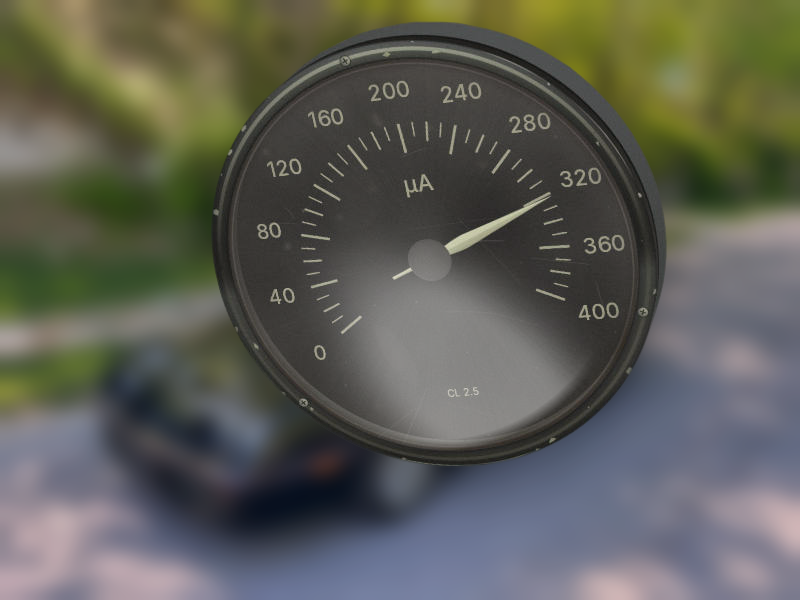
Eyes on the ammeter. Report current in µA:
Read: 320 µA
